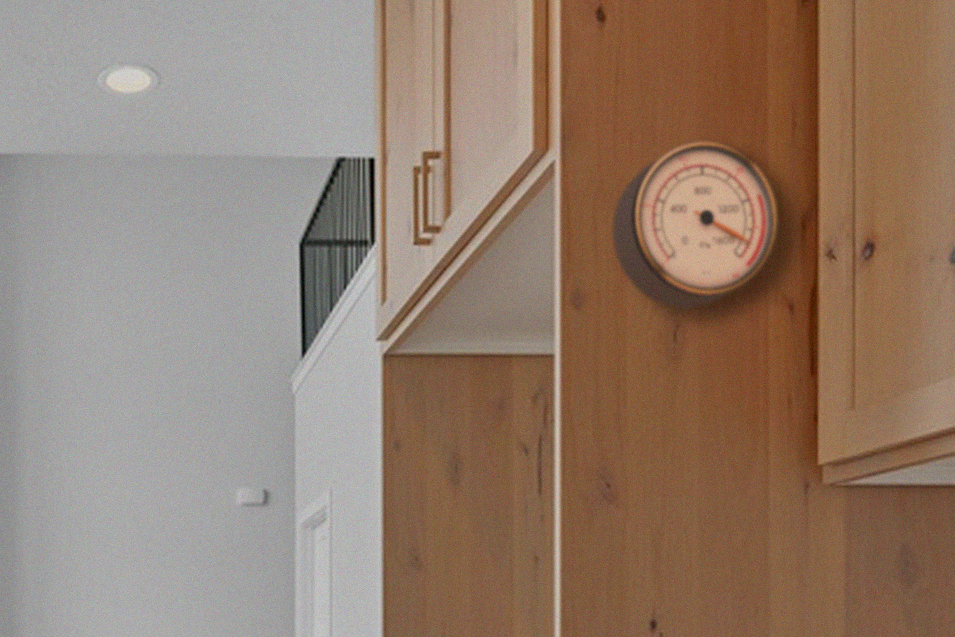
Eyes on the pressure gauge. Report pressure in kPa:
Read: 1500 kPa
